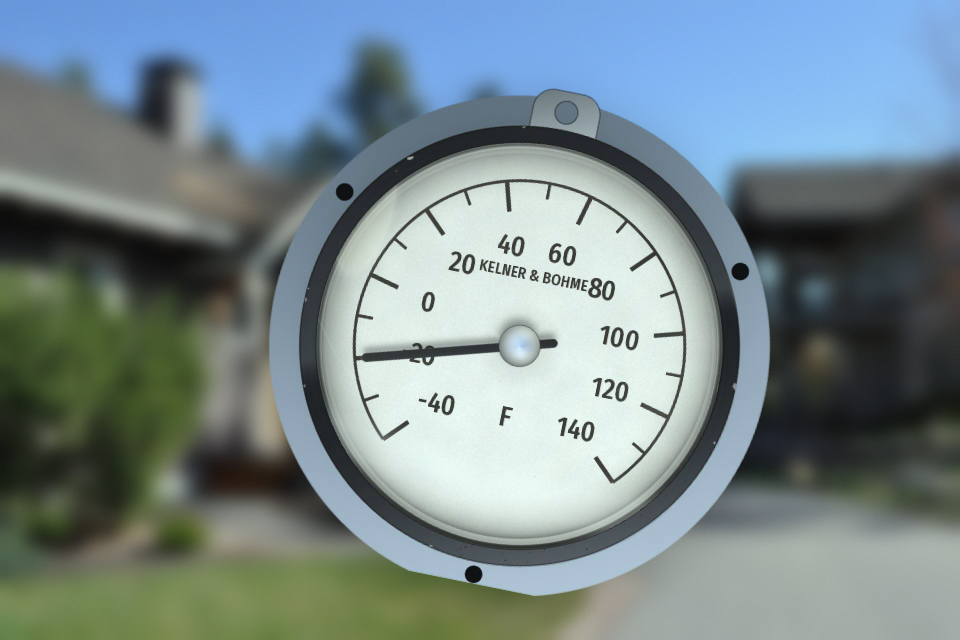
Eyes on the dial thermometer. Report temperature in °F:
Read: -20 °F
